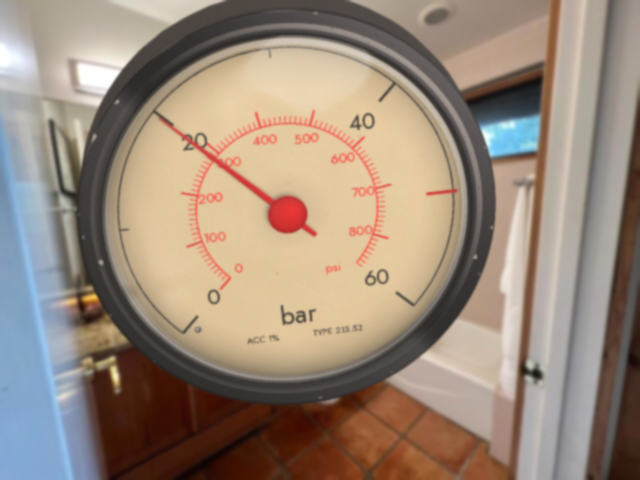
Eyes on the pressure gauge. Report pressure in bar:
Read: 20 bar
